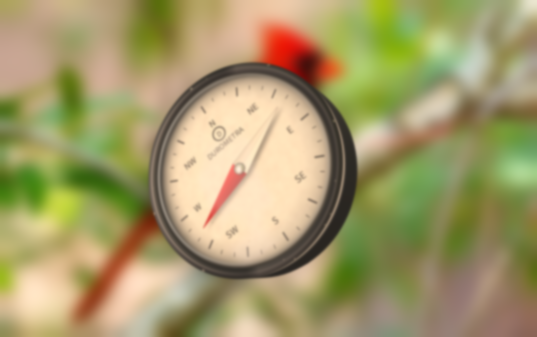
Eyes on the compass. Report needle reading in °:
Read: 250 °
